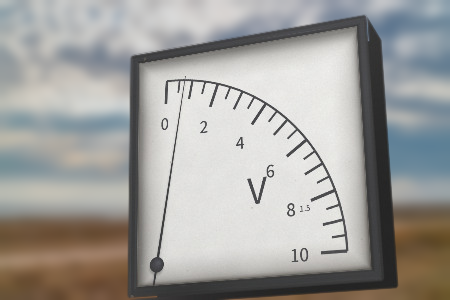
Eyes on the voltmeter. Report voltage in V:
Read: 0.75 V
